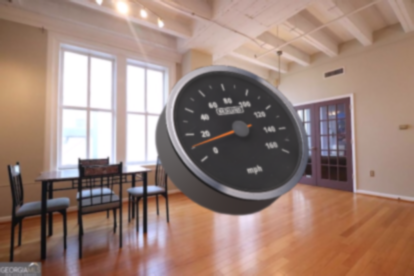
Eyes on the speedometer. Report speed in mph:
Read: 10 mph
